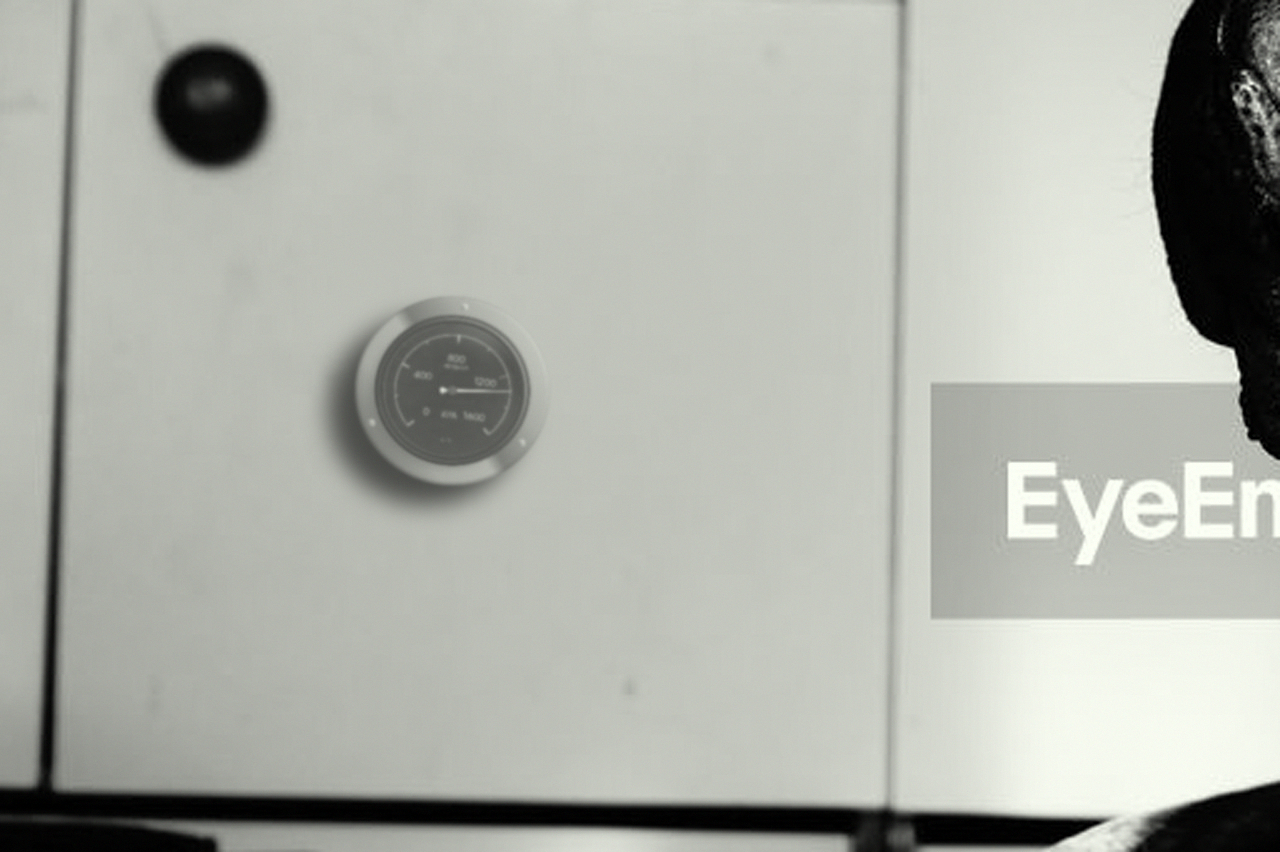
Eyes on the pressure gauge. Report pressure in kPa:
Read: 1300 kPa
